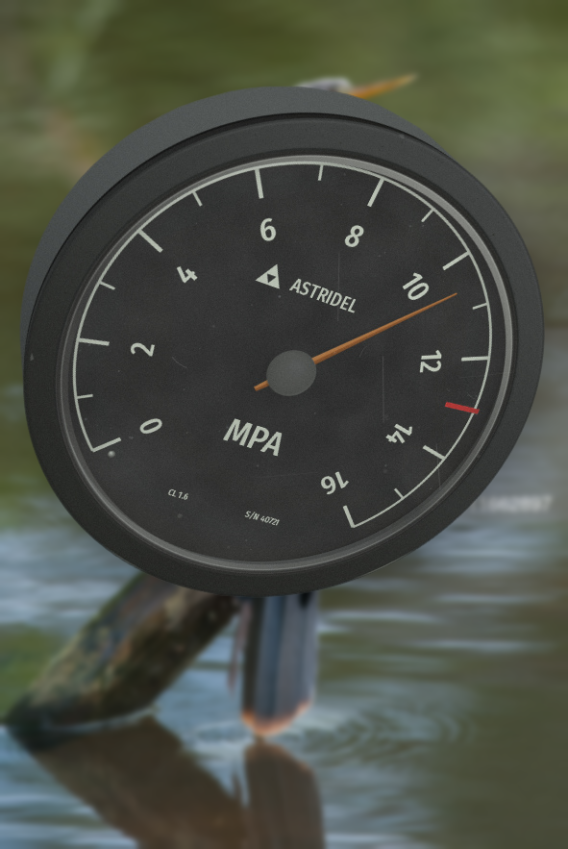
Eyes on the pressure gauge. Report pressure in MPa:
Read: 10.5 MPa
